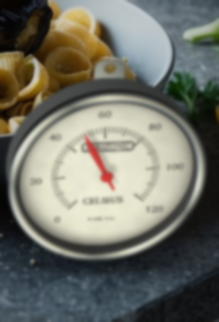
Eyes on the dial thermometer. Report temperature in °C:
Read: 50 °C
